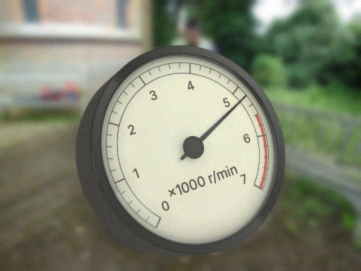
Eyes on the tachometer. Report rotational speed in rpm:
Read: 5200 rpm
